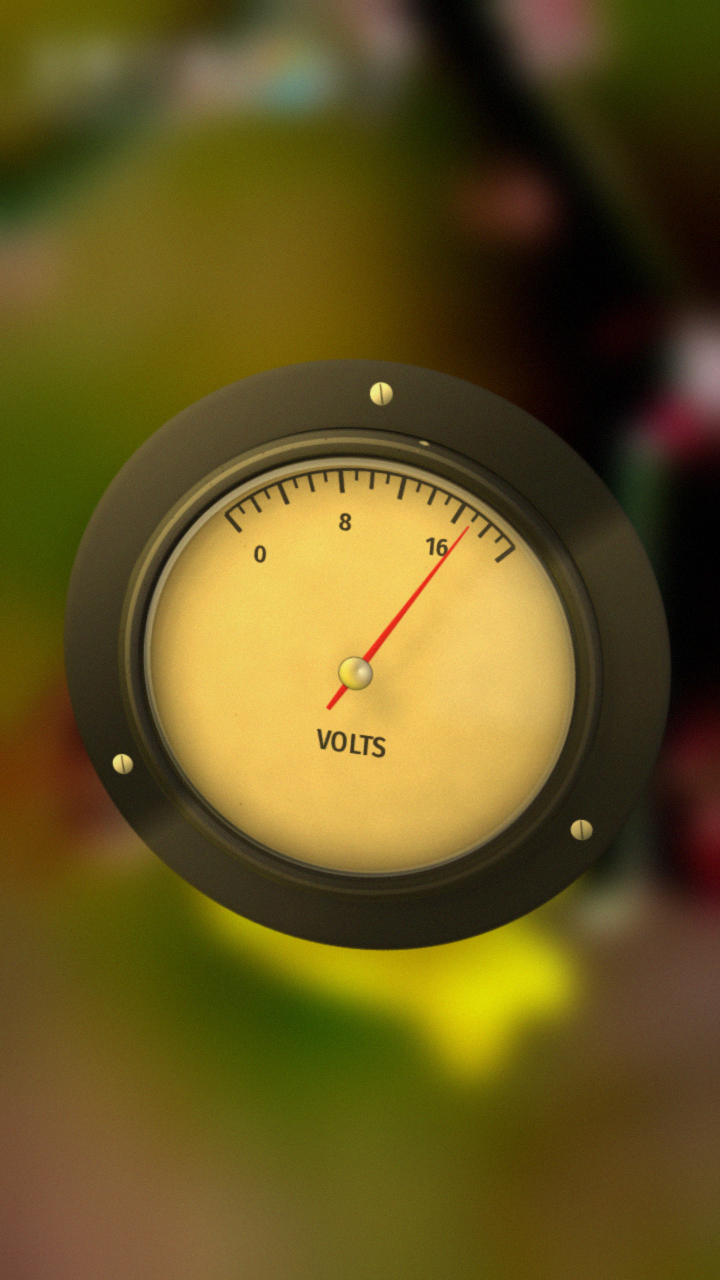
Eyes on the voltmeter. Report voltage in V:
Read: 17 V
